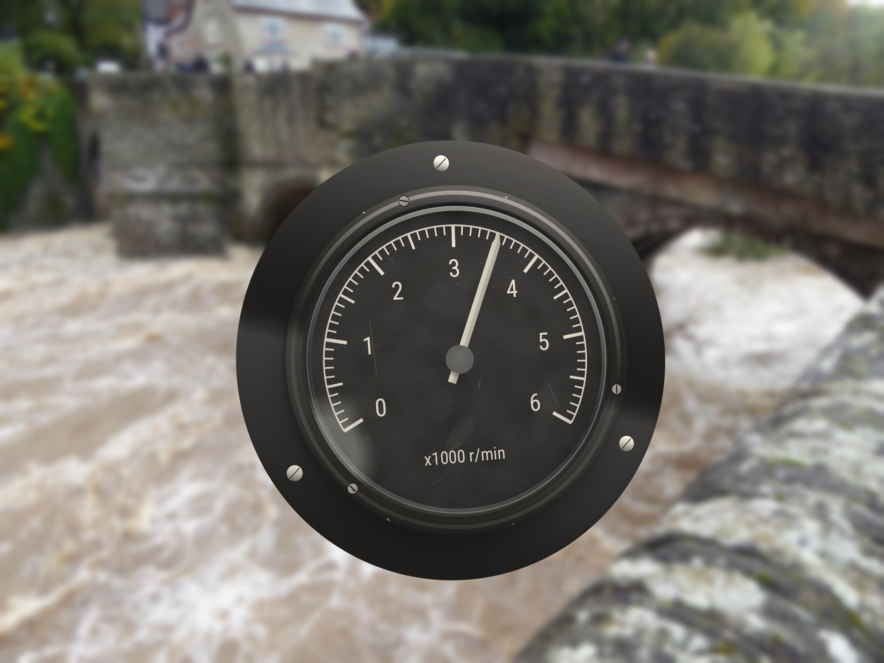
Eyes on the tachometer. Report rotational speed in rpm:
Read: 3500 rpm
